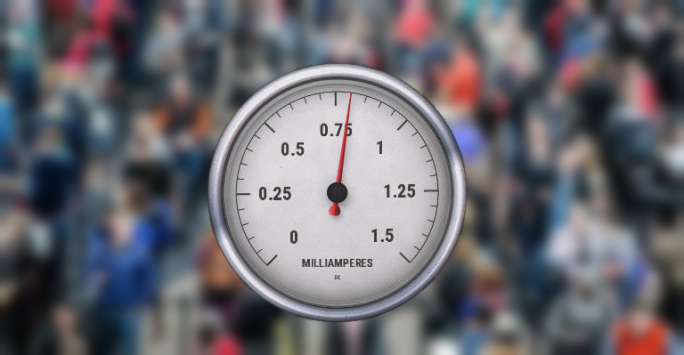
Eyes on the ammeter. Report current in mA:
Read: 0.8 mA
